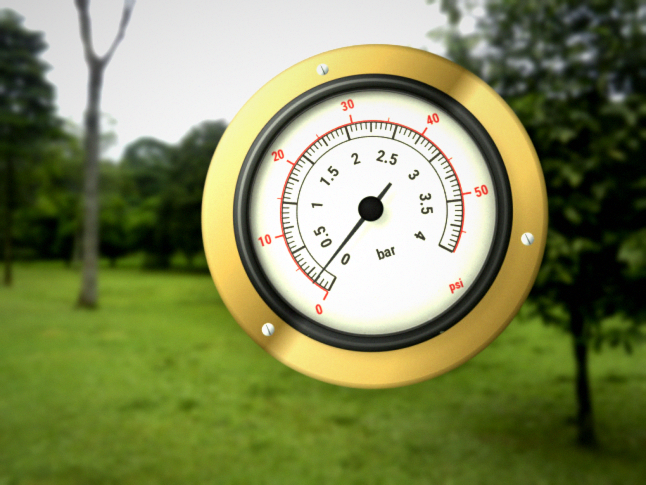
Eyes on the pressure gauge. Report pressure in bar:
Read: 0.15 bar
